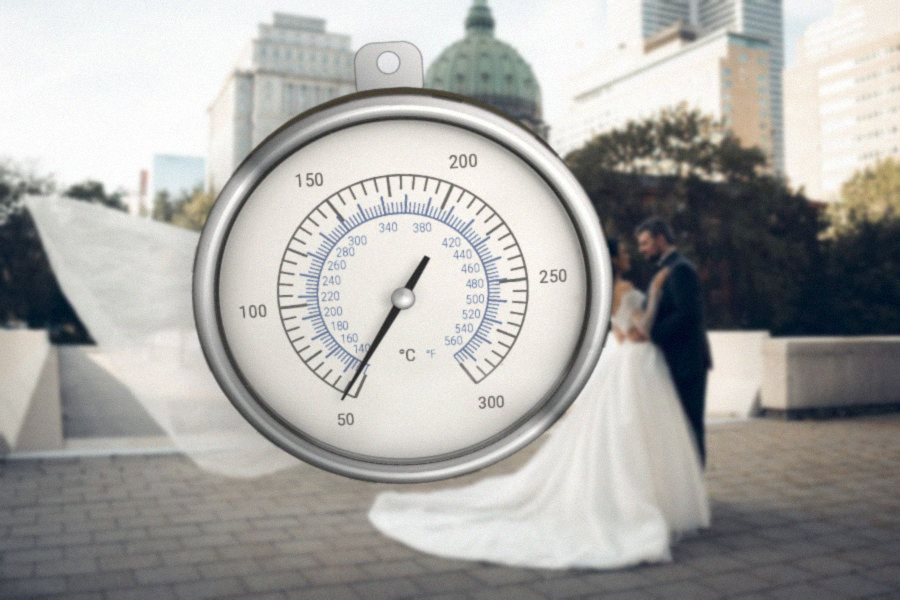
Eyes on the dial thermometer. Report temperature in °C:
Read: 55 °C
